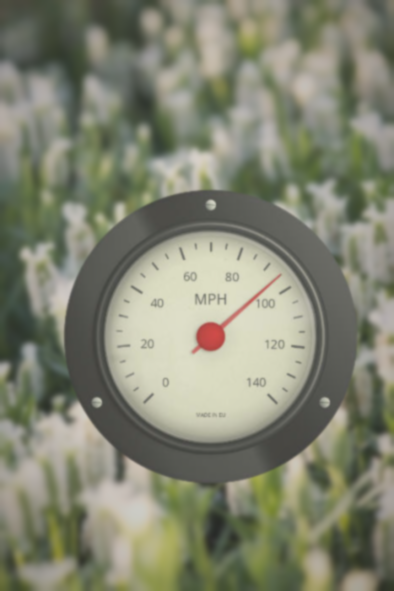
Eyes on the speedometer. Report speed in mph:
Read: 95 mph
